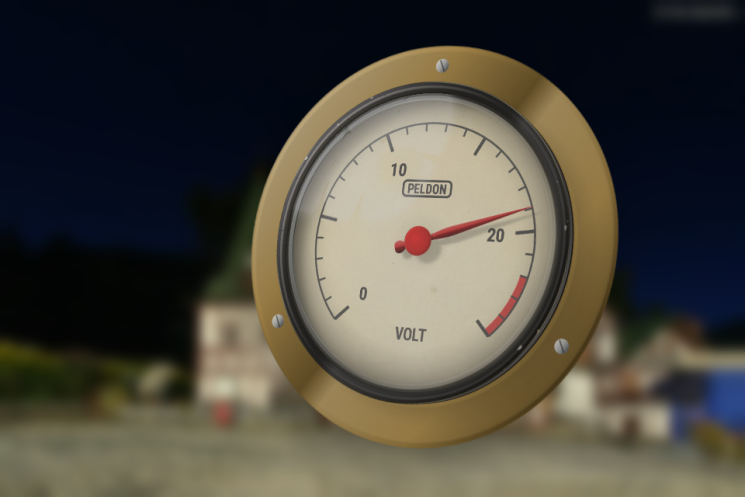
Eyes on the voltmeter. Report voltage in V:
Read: 19 V
